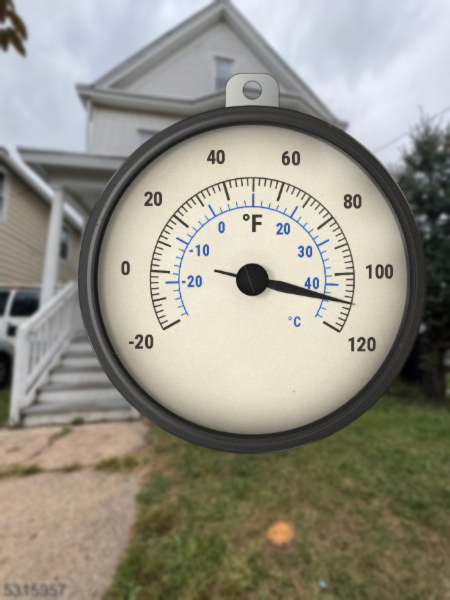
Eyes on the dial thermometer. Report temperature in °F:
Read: 110 °F
